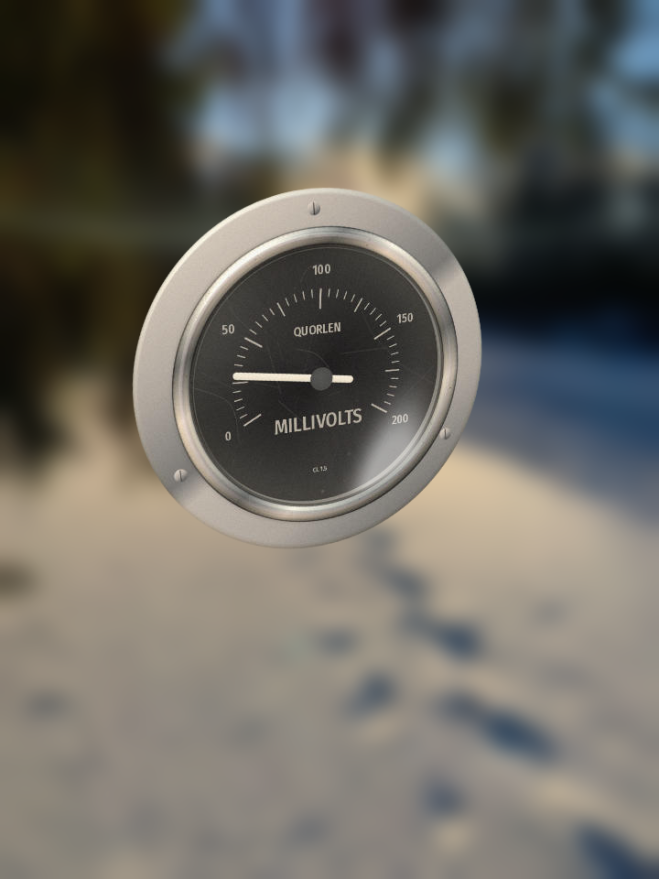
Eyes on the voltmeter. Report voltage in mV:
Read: 30 mV
